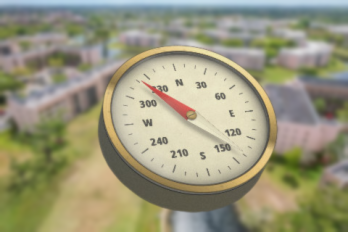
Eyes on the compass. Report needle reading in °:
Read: 320 °
